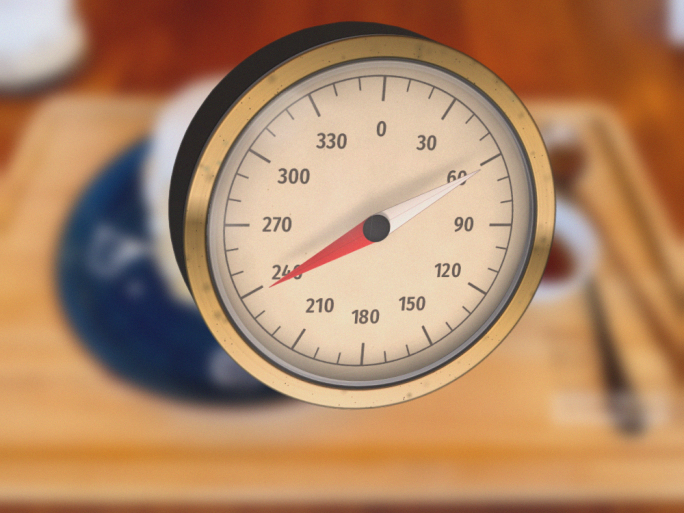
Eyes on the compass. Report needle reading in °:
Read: 240 °
